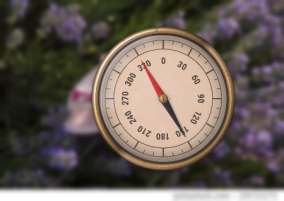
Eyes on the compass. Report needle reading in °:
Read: 330 °
